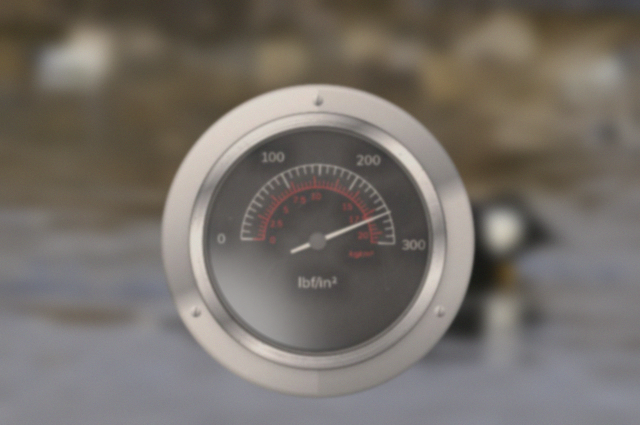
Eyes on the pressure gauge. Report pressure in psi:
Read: 260 psi
